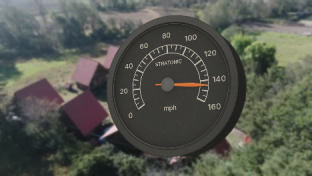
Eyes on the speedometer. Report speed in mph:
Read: 145 mph
